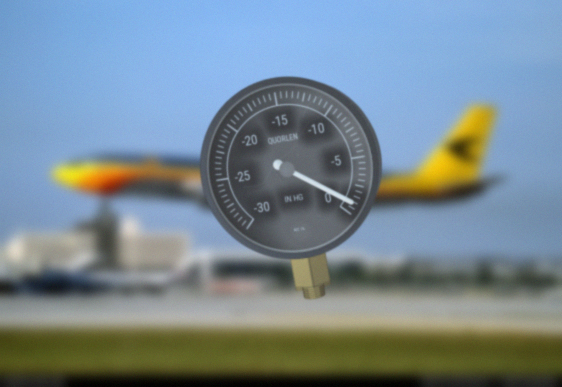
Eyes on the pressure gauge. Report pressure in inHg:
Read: -1 inHg
